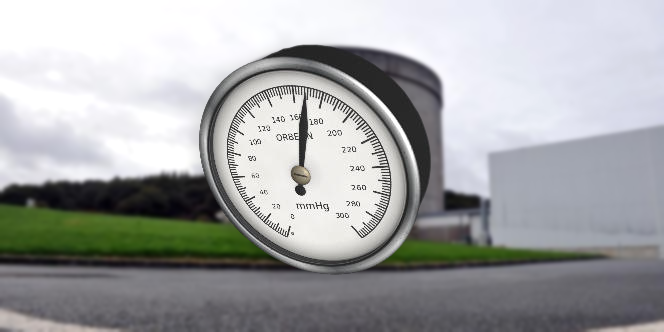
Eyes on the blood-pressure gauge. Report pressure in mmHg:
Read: 170 mmHg
